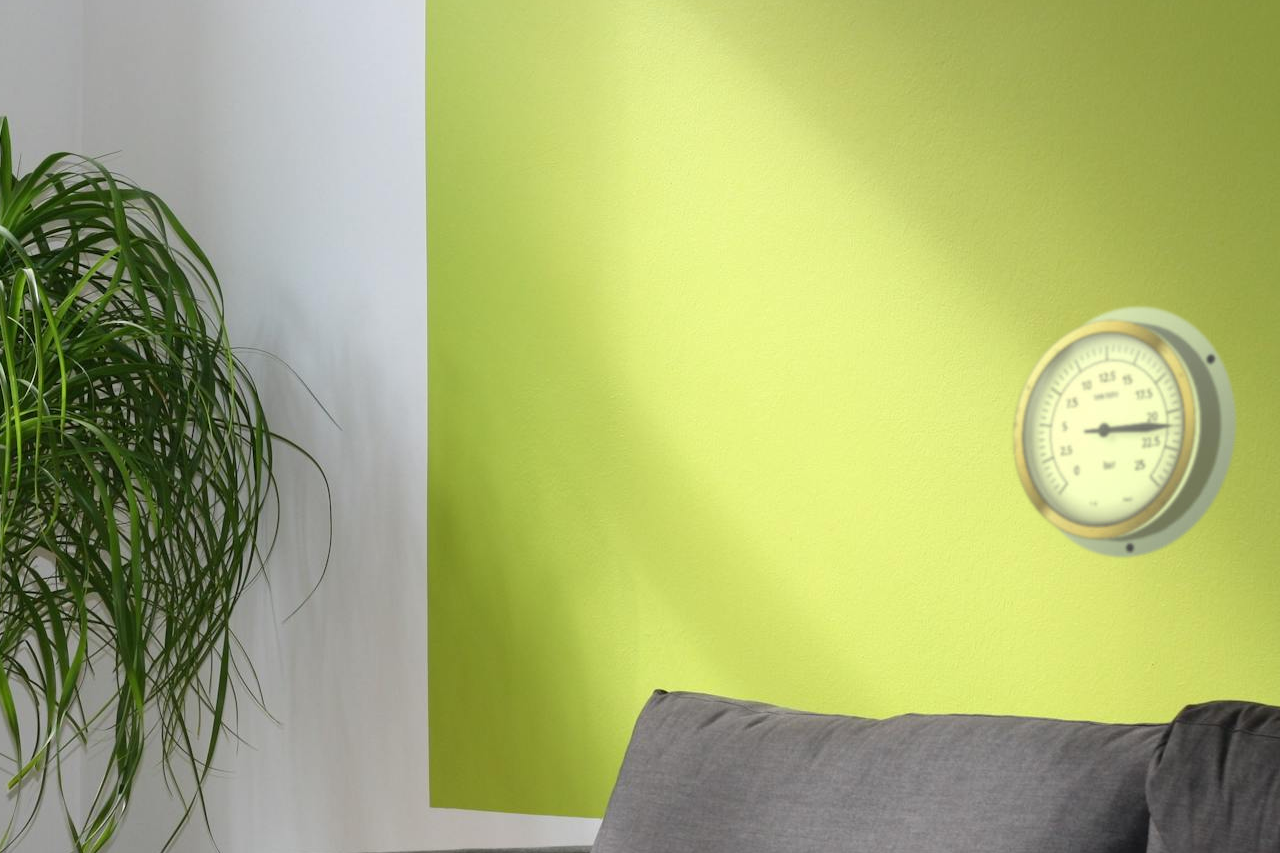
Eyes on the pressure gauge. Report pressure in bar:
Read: 21 bar
